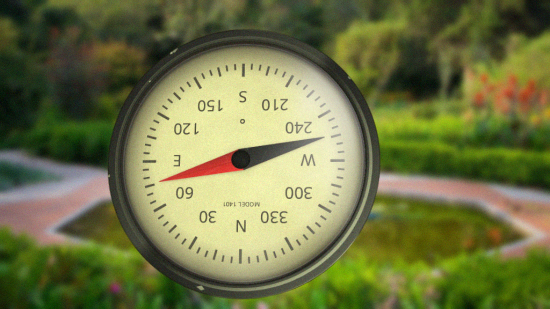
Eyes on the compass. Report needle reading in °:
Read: 75 °
